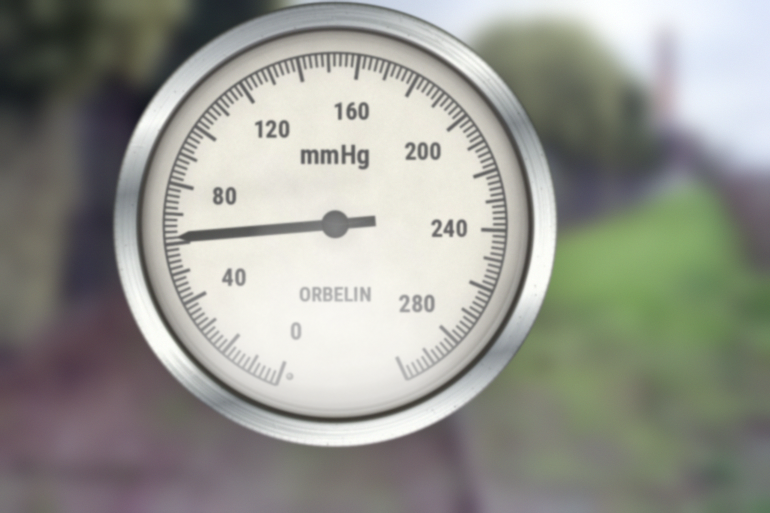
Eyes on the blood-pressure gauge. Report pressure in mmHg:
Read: 62 mmHg
